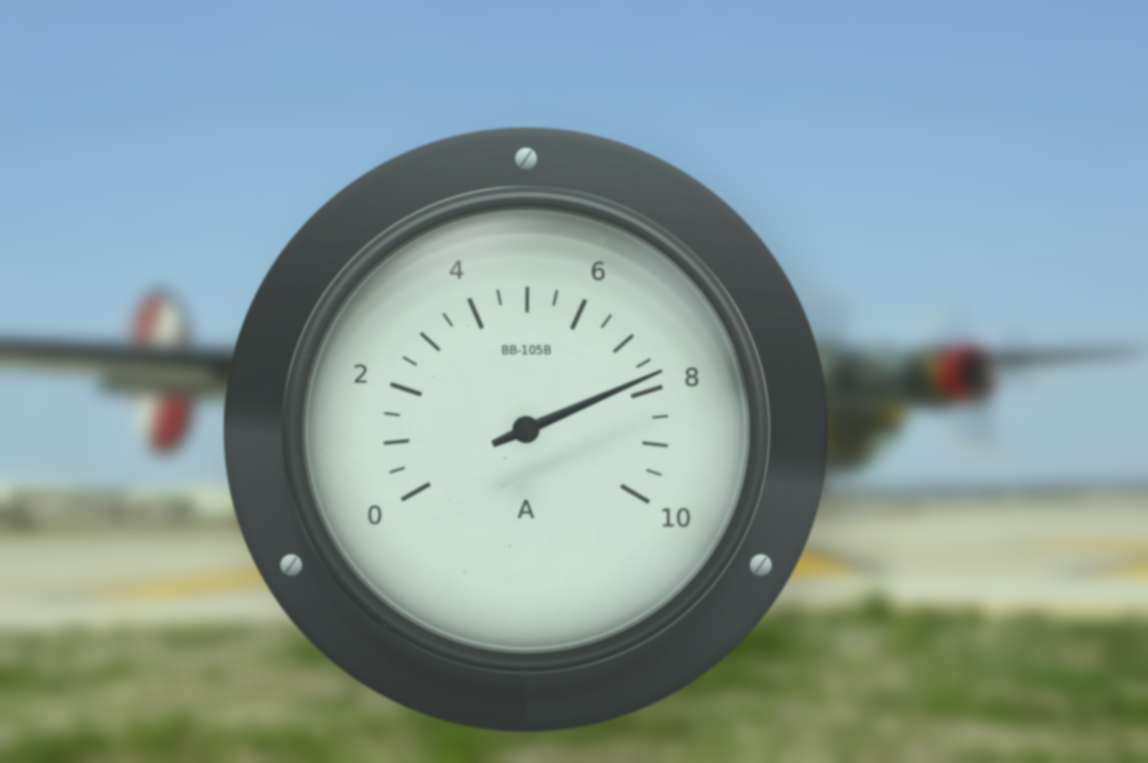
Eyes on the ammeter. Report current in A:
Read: 7.75 A
